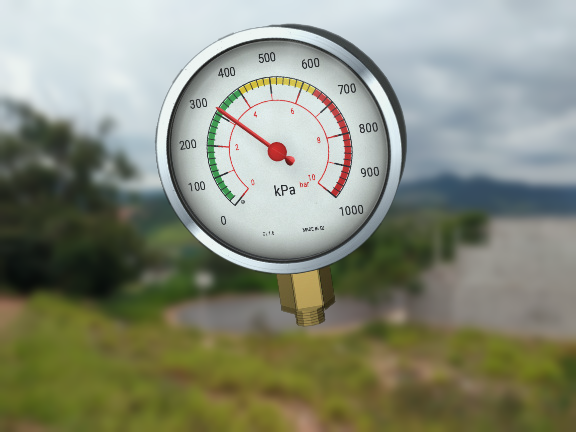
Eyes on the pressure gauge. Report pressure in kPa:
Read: 320 kPa
